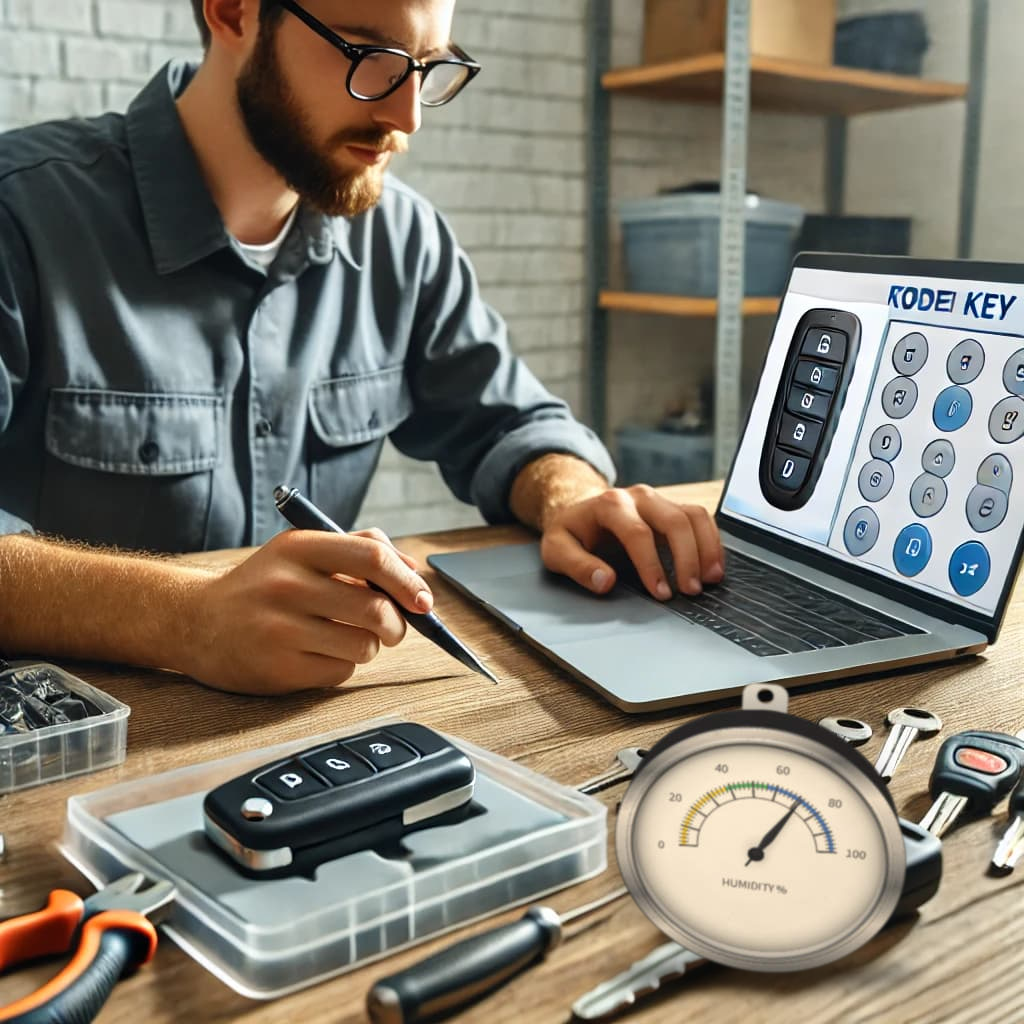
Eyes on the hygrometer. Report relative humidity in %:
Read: 70 %
